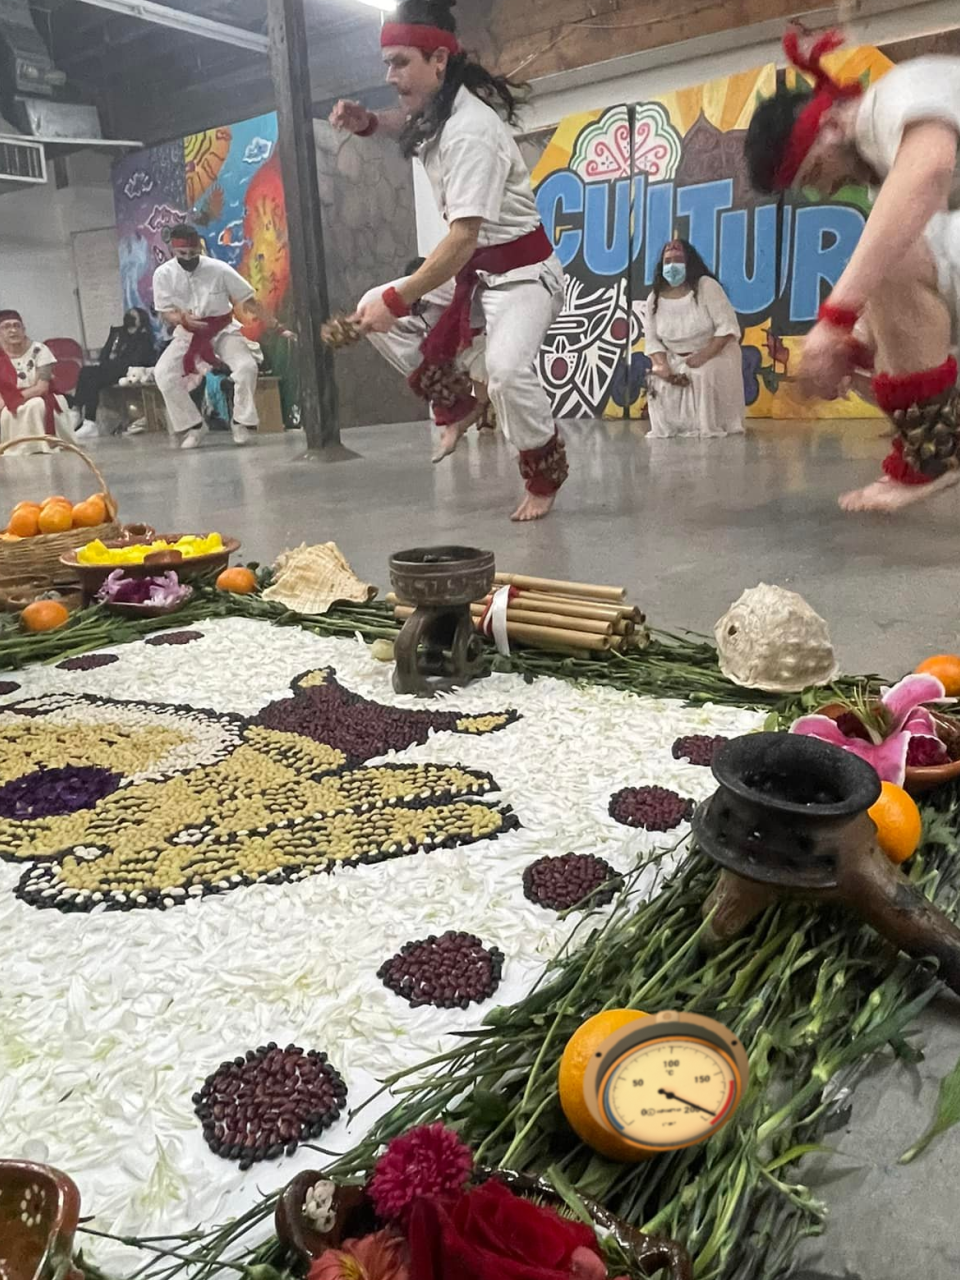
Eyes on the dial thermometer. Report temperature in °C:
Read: 190 °C
